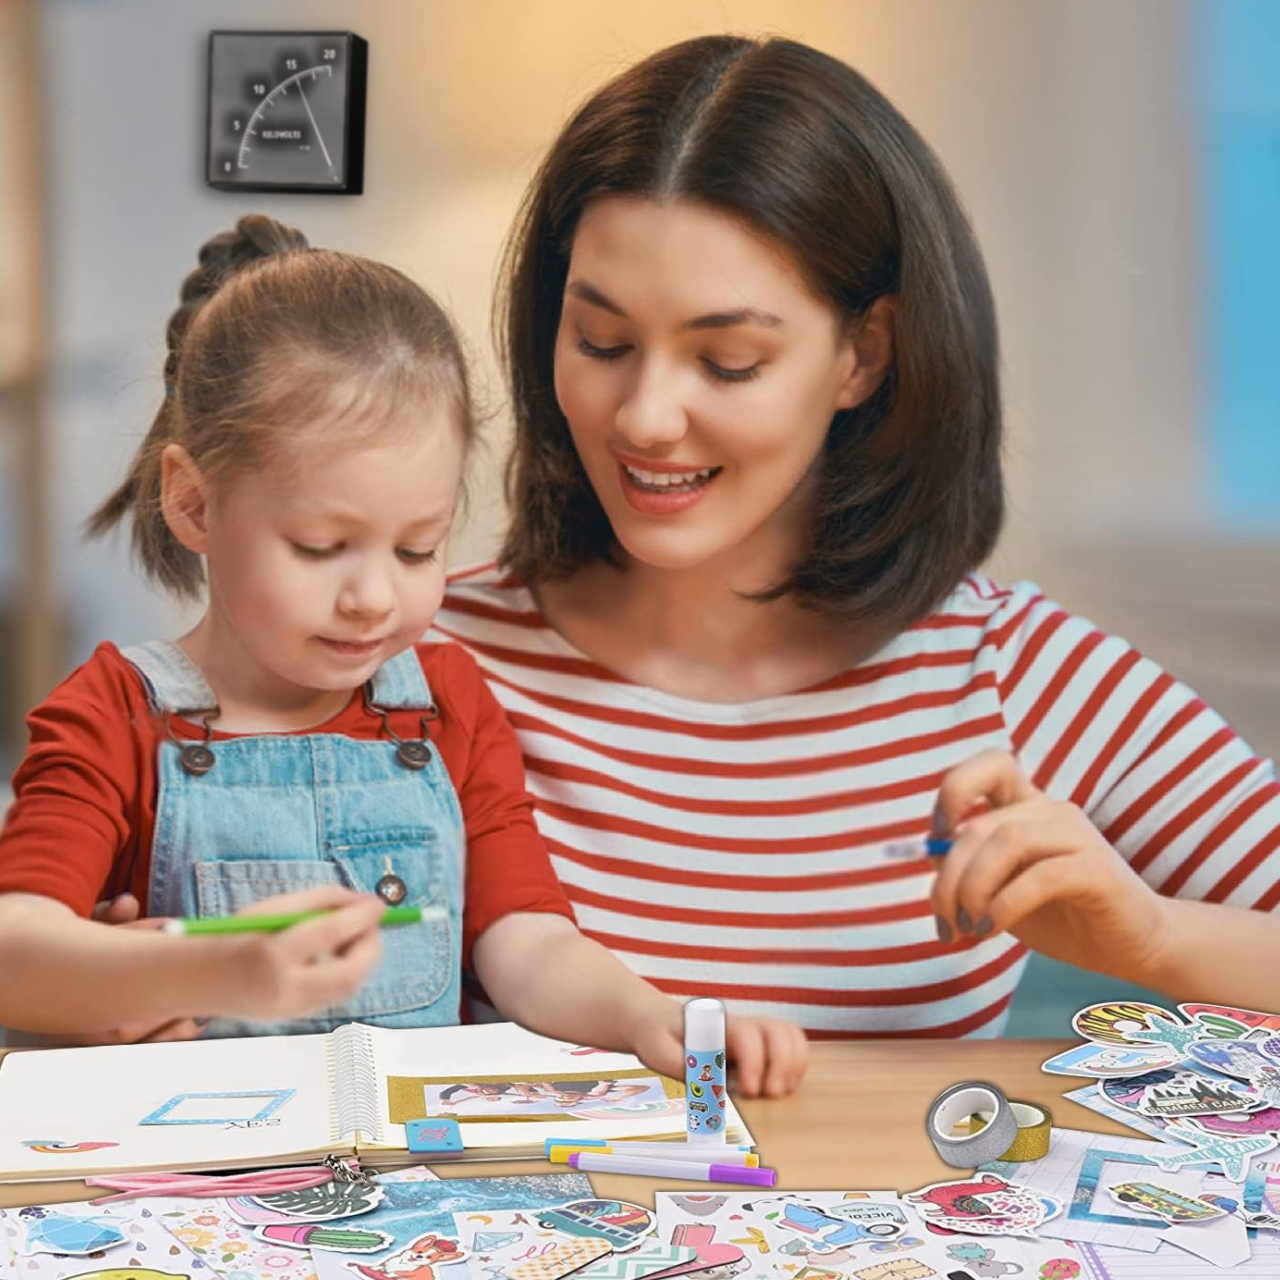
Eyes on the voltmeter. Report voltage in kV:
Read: 15 kV
